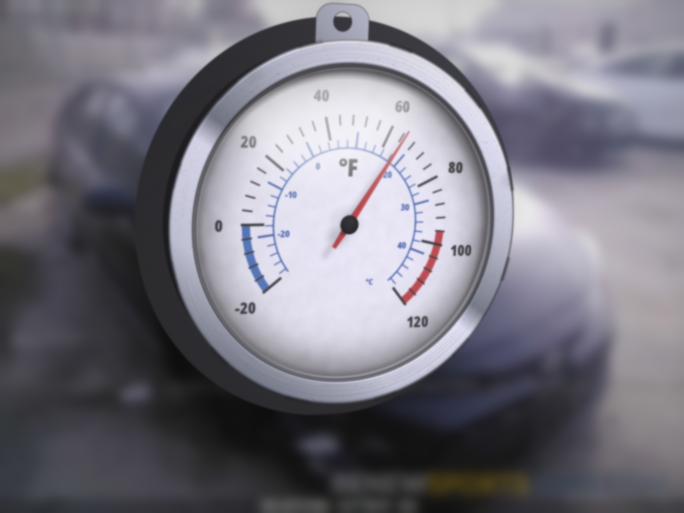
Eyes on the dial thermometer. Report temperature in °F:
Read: 64 °F
